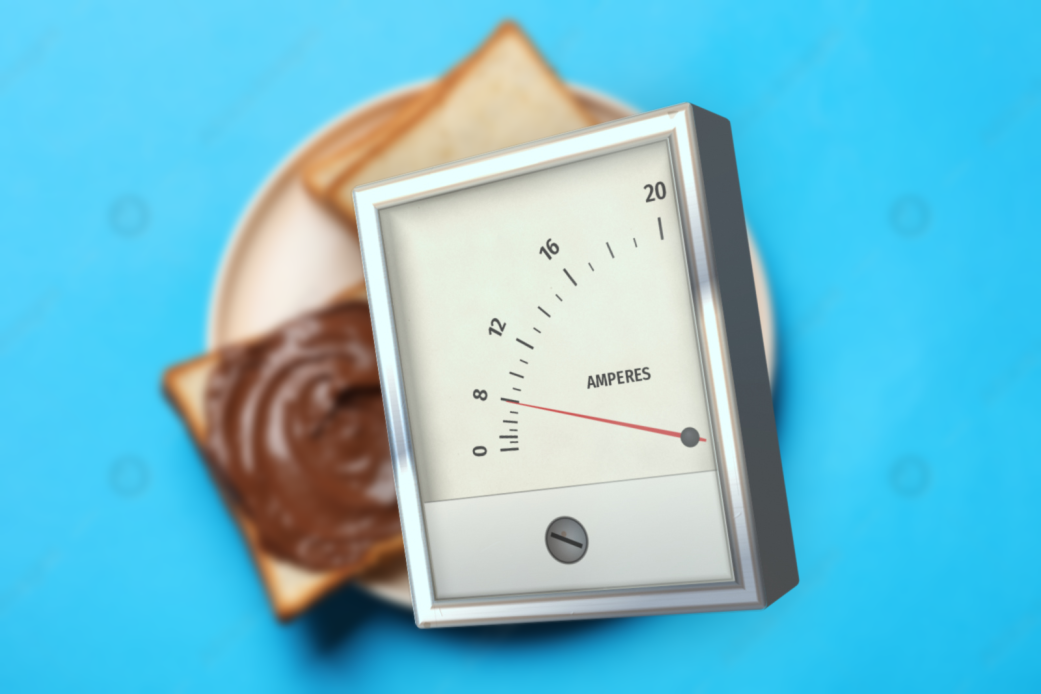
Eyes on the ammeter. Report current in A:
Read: 8 A
